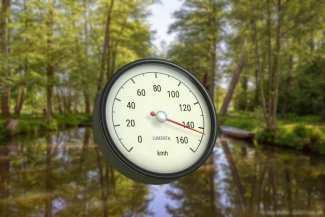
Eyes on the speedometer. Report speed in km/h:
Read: 145 km/h
